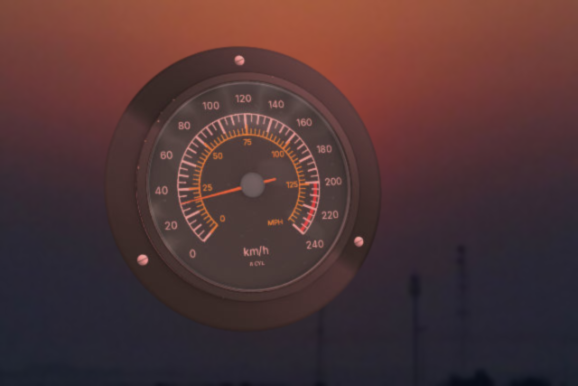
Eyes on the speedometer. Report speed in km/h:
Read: 30 km/h
